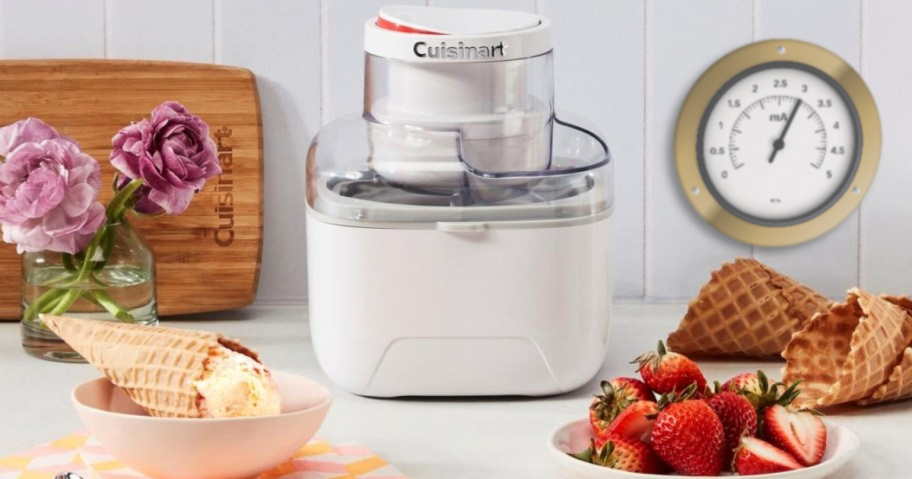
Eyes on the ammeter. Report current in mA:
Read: 3 mA
